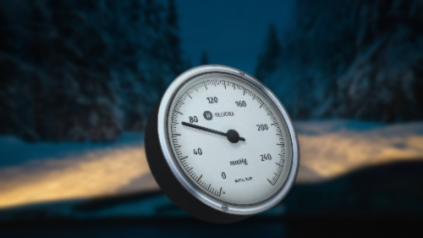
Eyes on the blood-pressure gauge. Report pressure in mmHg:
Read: 70 mmHg
